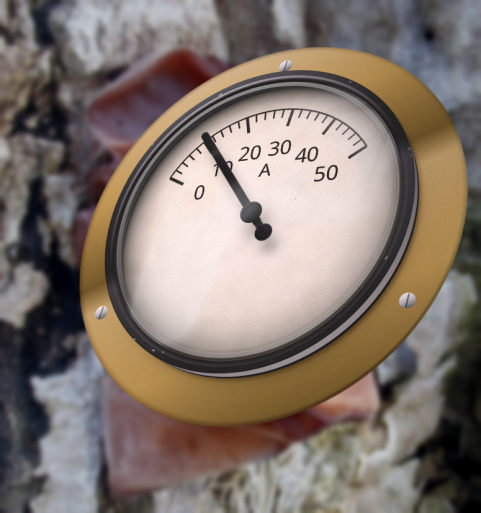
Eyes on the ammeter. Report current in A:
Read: 11 A
